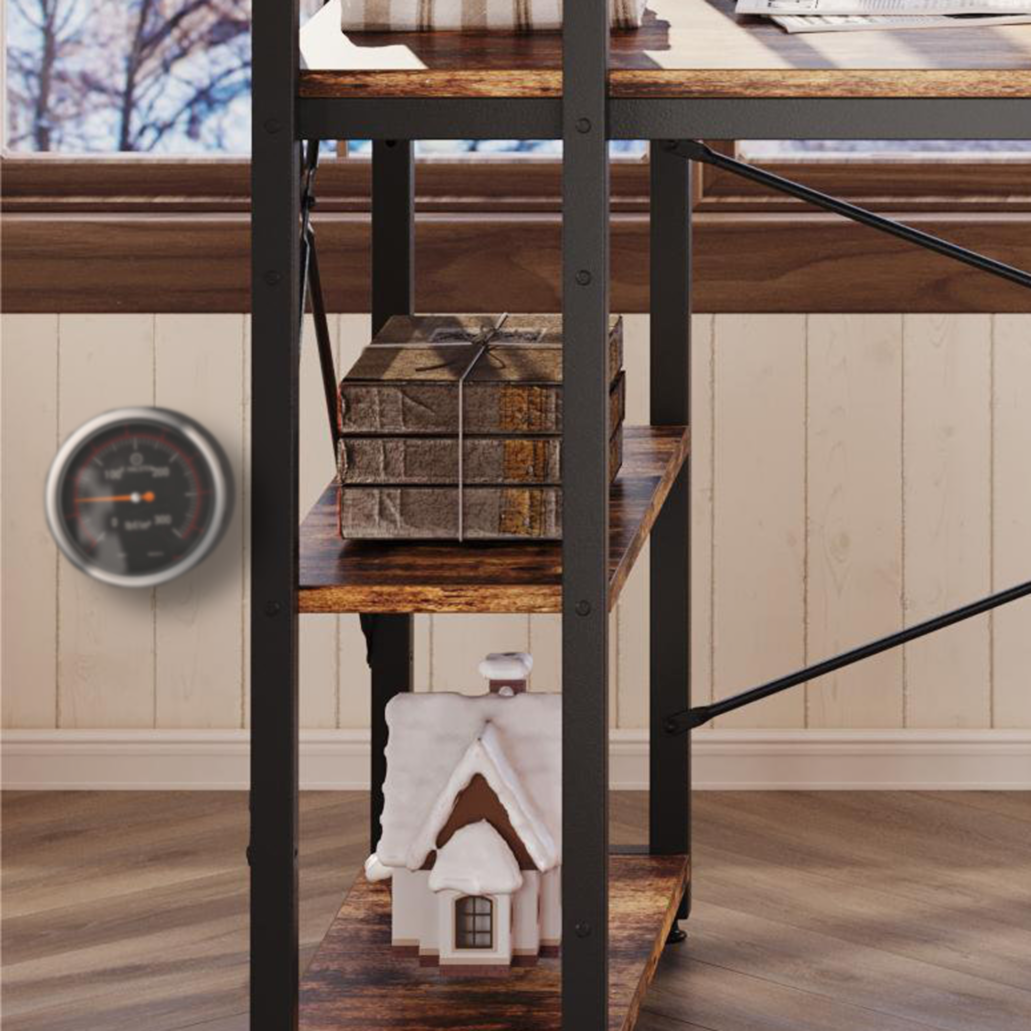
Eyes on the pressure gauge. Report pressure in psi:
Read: 50 psi
